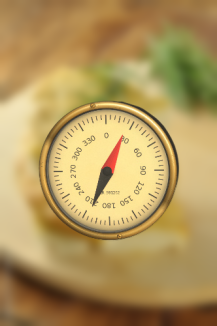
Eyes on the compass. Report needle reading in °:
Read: 25 °
